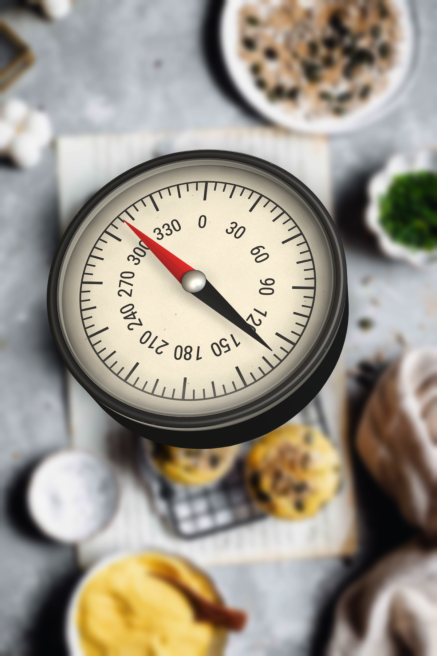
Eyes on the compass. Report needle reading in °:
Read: 310 °
